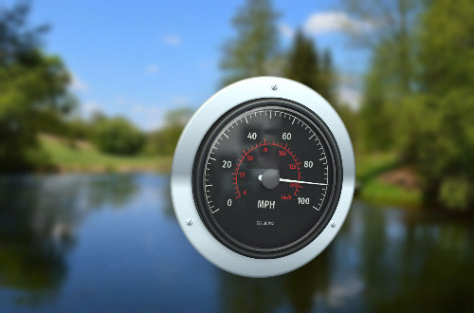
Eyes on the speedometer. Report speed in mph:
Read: 90 mph
